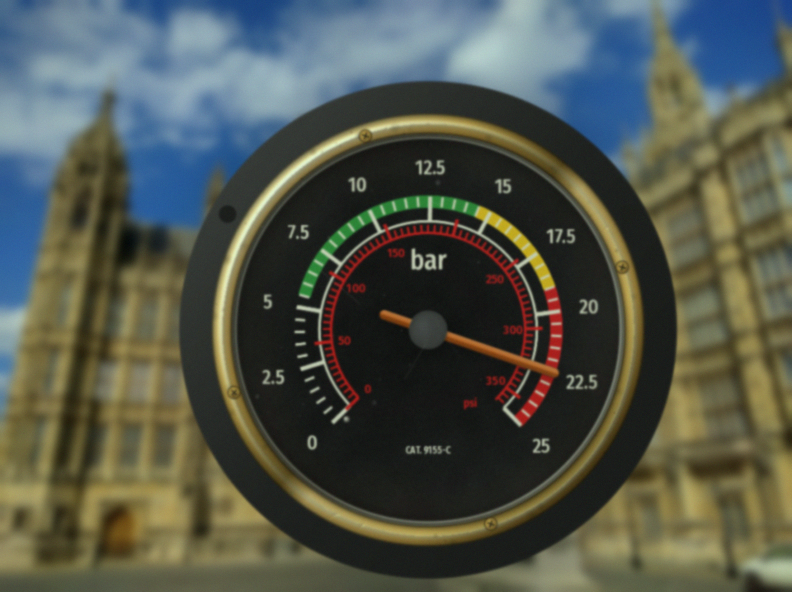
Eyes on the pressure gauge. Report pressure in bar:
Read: 22.5 bar
